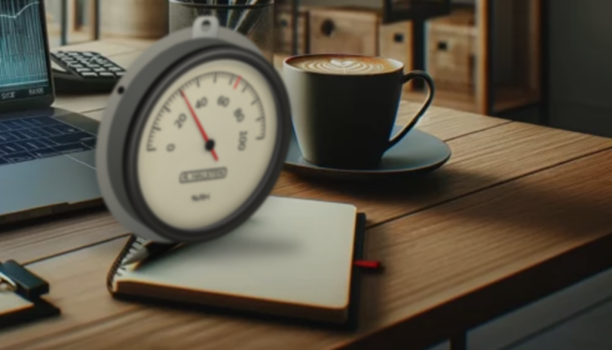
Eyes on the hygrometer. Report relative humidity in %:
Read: 30 %
